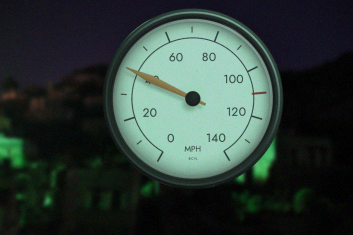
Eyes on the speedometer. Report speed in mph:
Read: 40 mph
